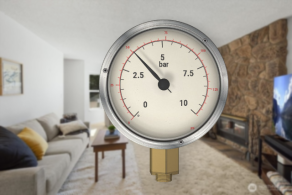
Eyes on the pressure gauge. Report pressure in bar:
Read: 3.5 bar
